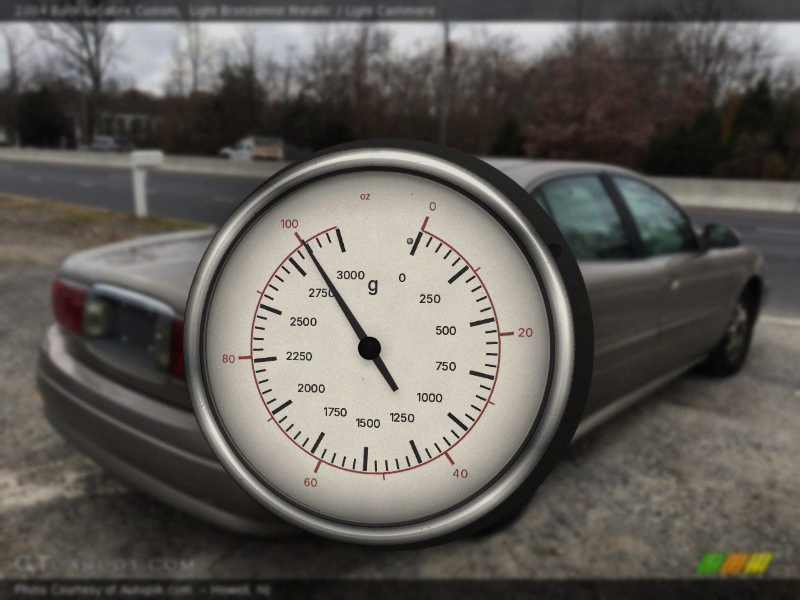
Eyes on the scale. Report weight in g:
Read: 2850 g
